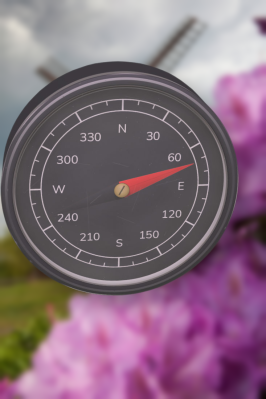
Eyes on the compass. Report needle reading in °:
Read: 70 °
